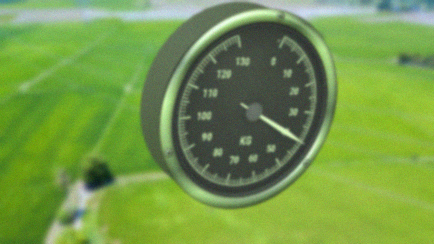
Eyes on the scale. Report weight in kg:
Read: 40 kg
